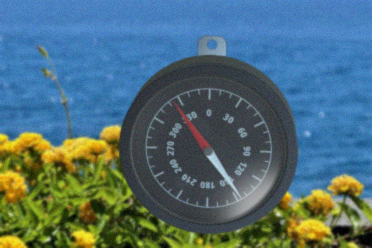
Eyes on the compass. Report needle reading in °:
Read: 325 °
